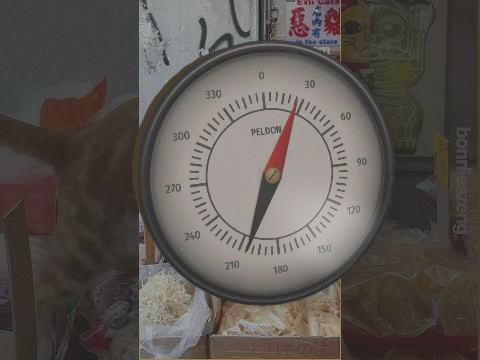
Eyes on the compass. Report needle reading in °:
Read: 25 °
